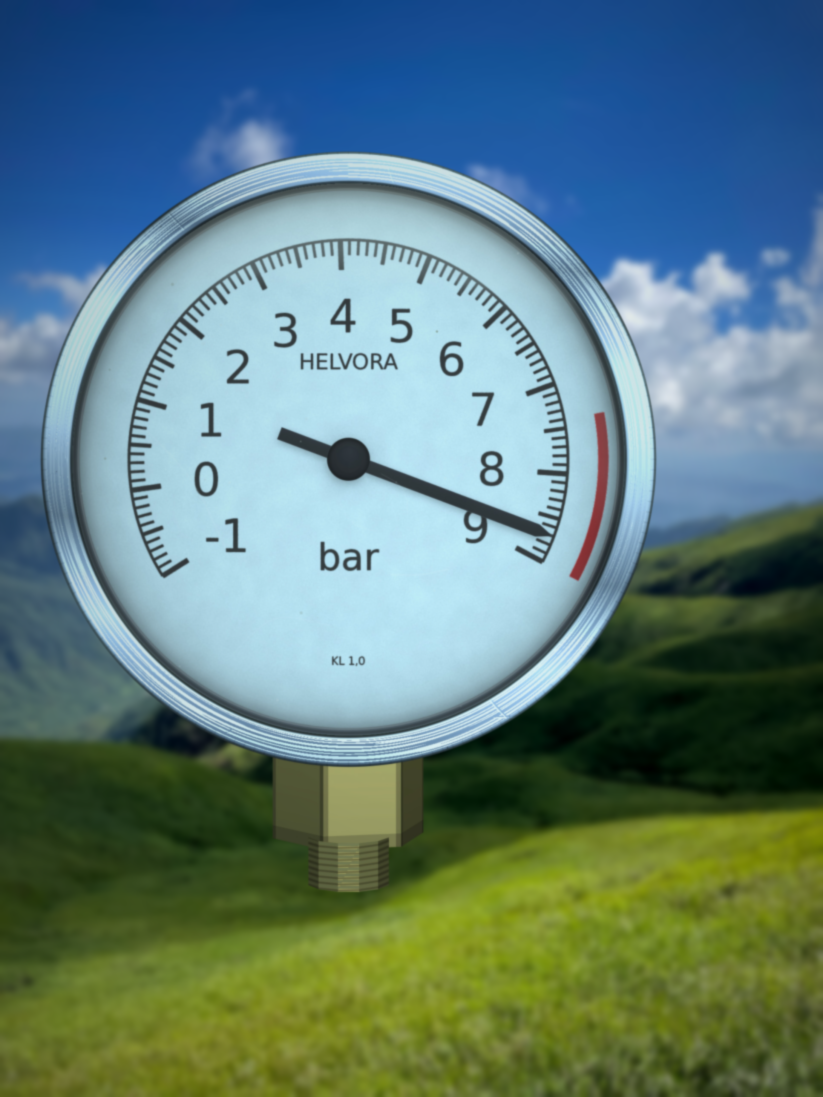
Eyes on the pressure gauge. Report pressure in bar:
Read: 8.7 bar
